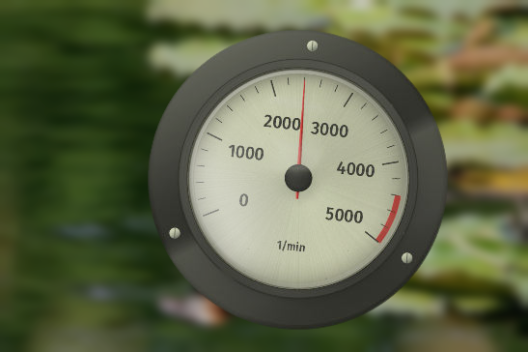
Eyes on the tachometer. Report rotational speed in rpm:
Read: 2400 rpm
